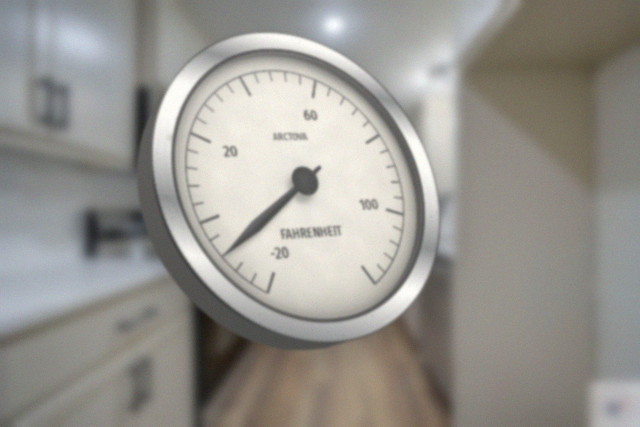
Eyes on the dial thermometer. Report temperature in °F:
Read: -8 °F
